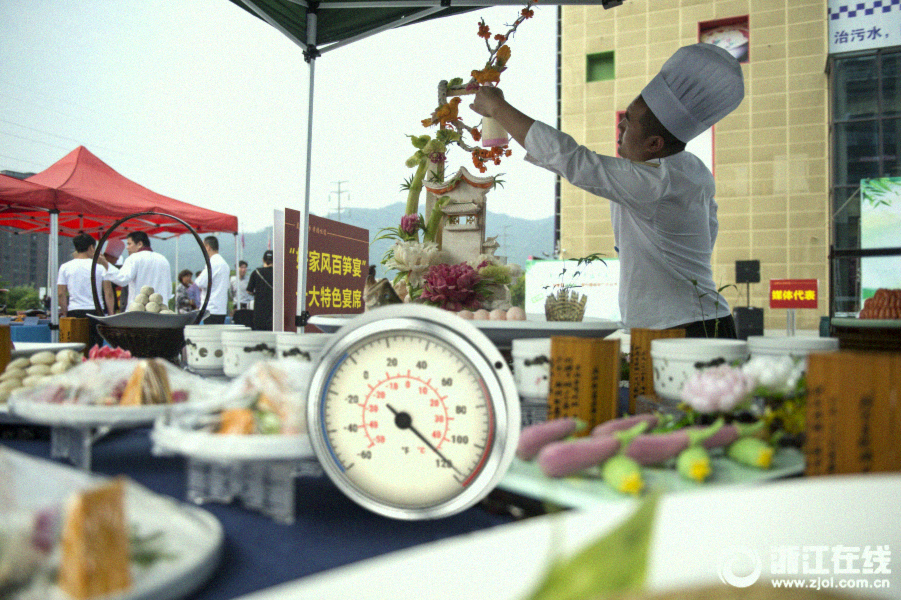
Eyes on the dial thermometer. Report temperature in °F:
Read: 116 °F
